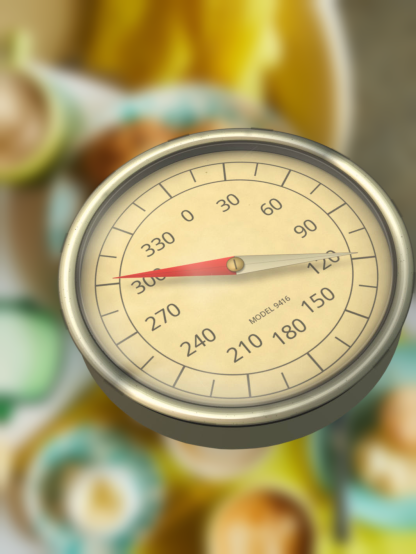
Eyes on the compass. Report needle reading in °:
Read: 300 °
